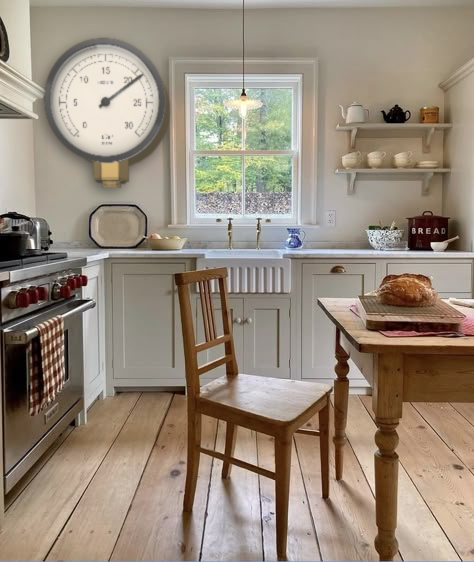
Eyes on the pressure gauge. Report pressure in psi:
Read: 21 psi
